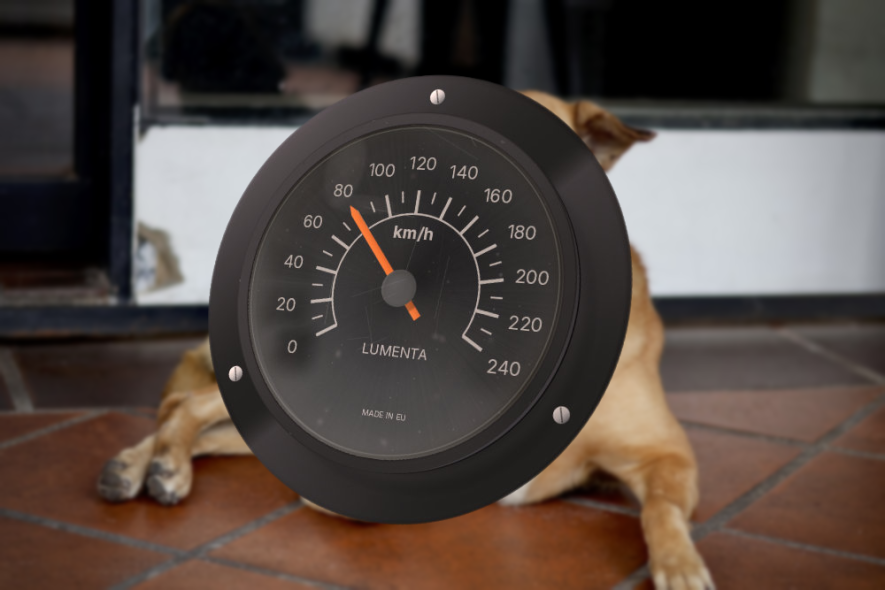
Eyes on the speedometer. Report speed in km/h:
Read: 80 km/h
